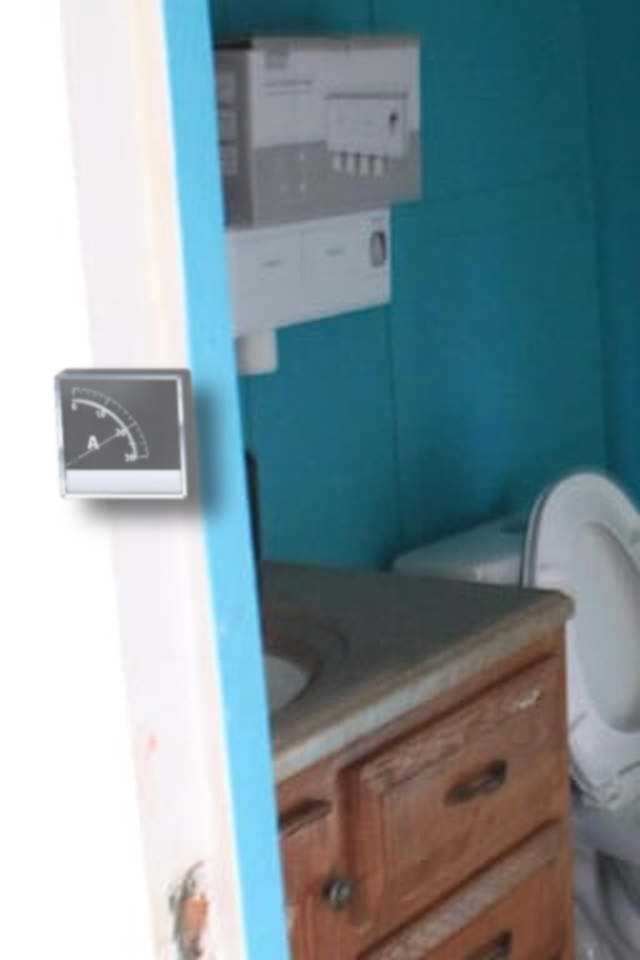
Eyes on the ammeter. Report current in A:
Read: 20 A
